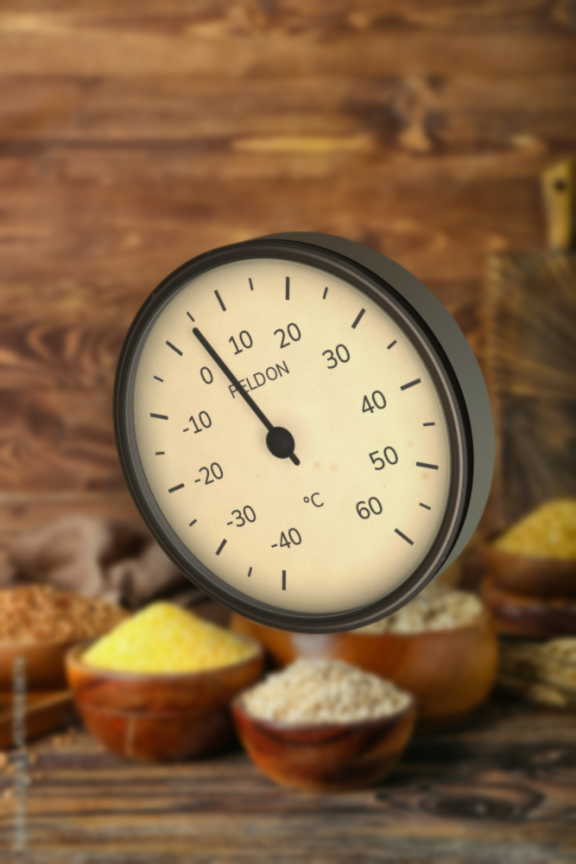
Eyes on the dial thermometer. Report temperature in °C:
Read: 5 °C
